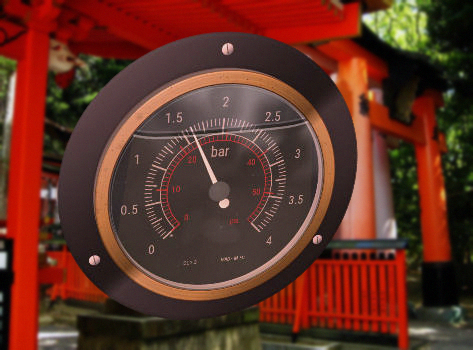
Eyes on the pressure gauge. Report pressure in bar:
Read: 1.6 bar
